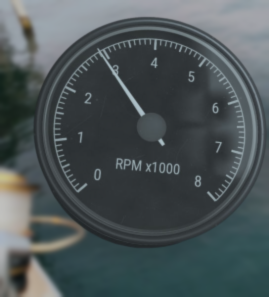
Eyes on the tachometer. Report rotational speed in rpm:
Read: 2900 rpm
